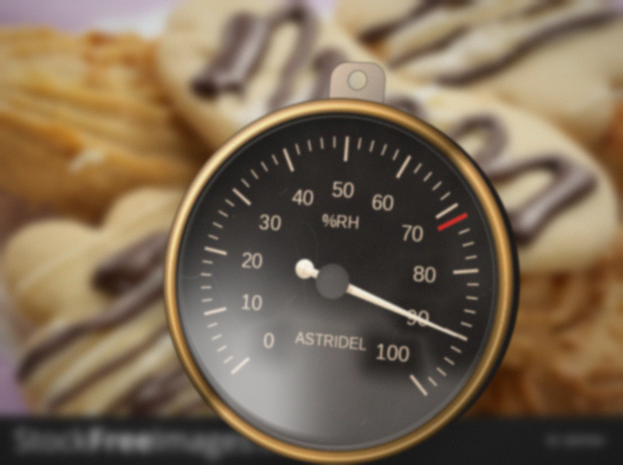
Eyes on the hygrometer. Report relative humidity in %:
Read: 90 %
